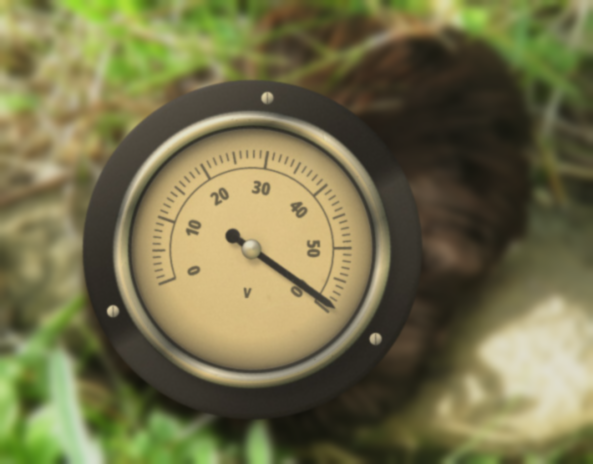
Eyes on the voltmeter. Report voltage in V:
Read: 59 V
